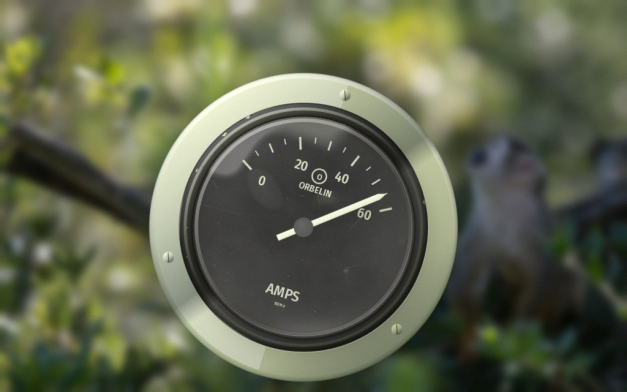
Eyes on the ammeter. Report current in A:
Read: 55 A
